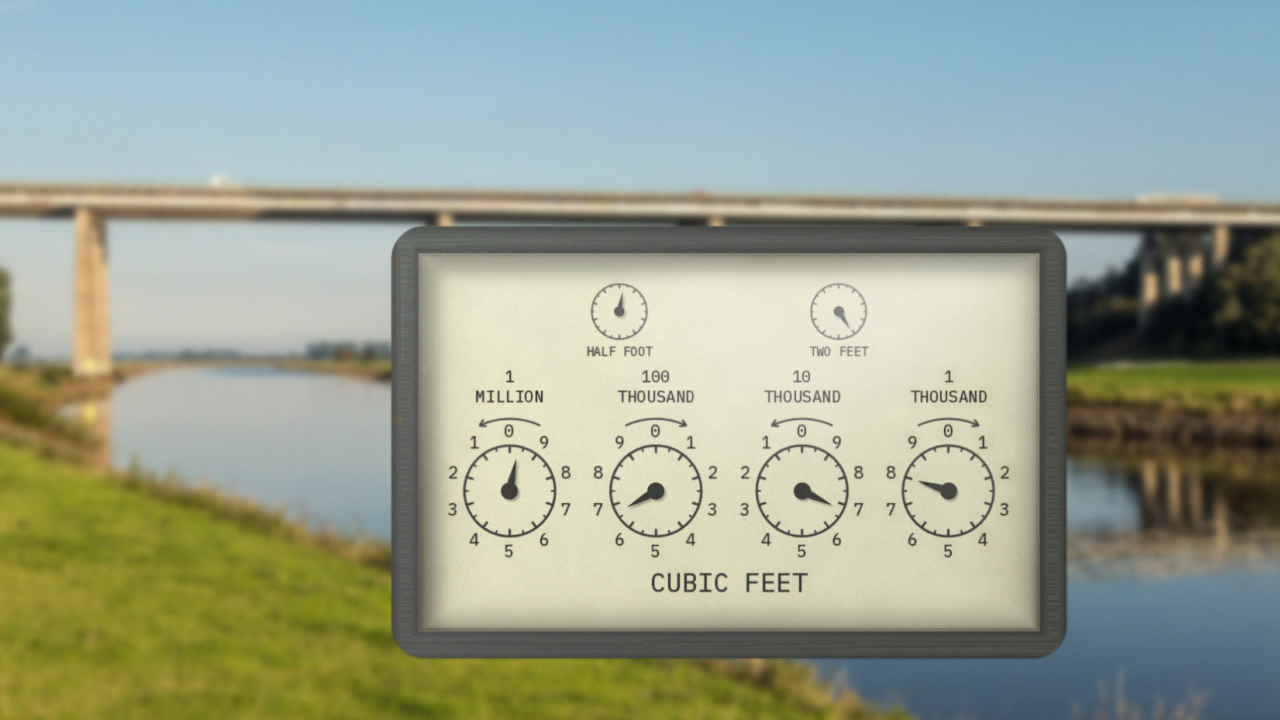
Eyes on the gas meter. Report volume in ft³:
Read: 966800 ft³
